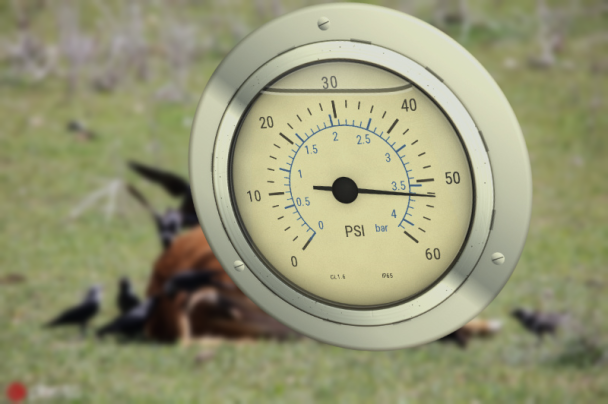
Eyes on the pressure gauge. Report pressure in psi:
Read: 52 psi
